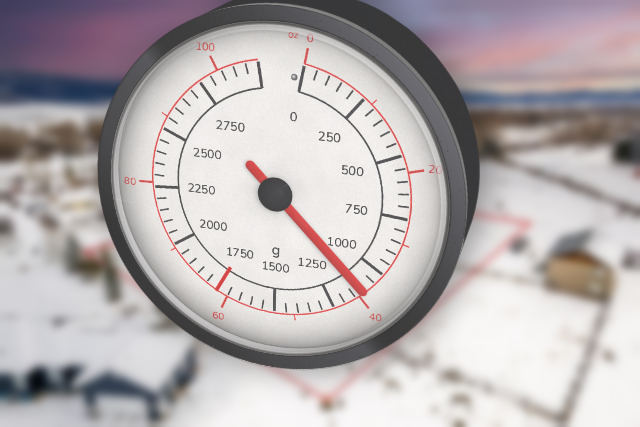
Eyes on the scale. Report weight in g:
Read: 1100 g
